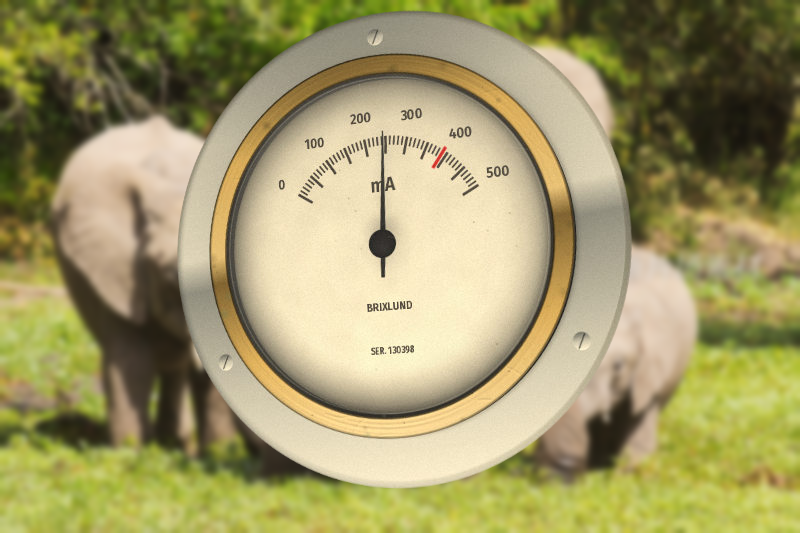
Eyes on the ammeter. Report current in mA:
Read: 250 mA
